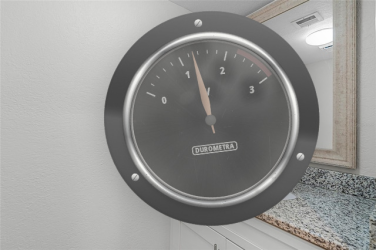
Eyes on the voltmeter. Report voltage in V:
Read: 1.3 V
